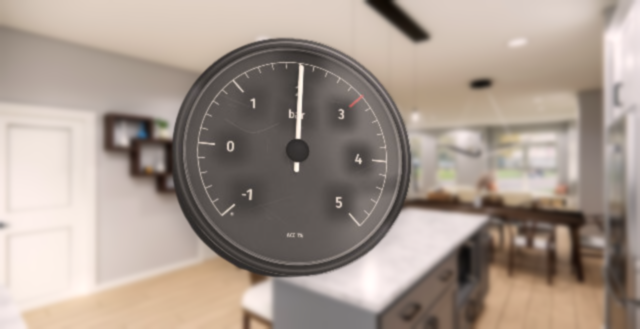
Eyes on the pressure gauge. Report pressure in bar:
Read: 2 bar
